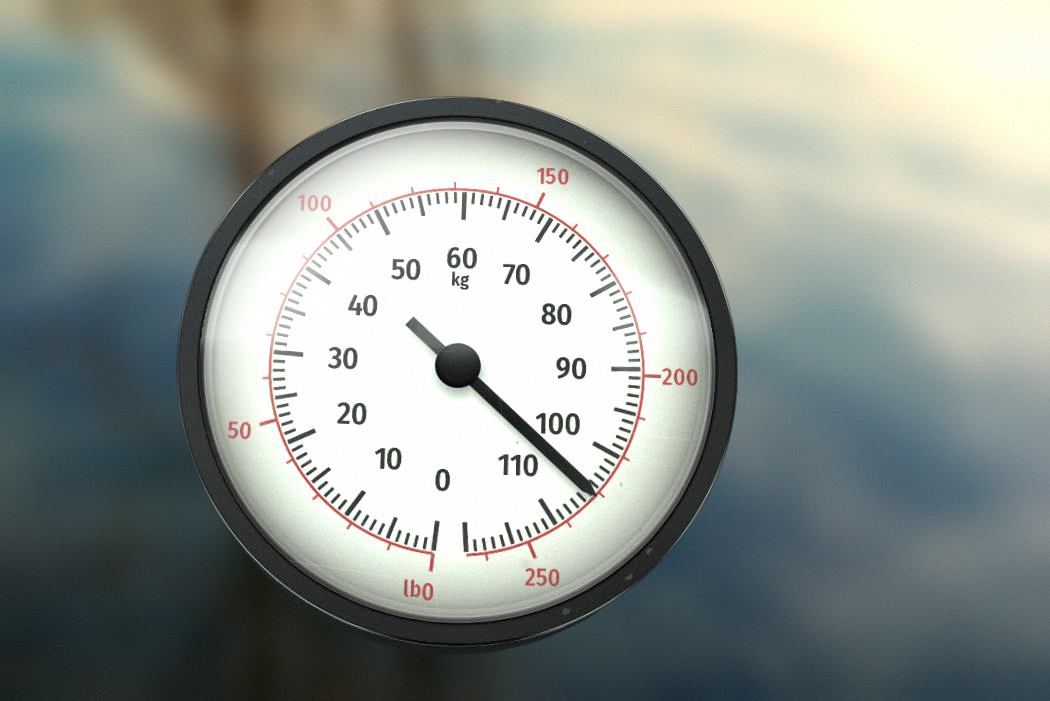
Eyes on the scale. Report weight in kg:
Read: 105 kg
